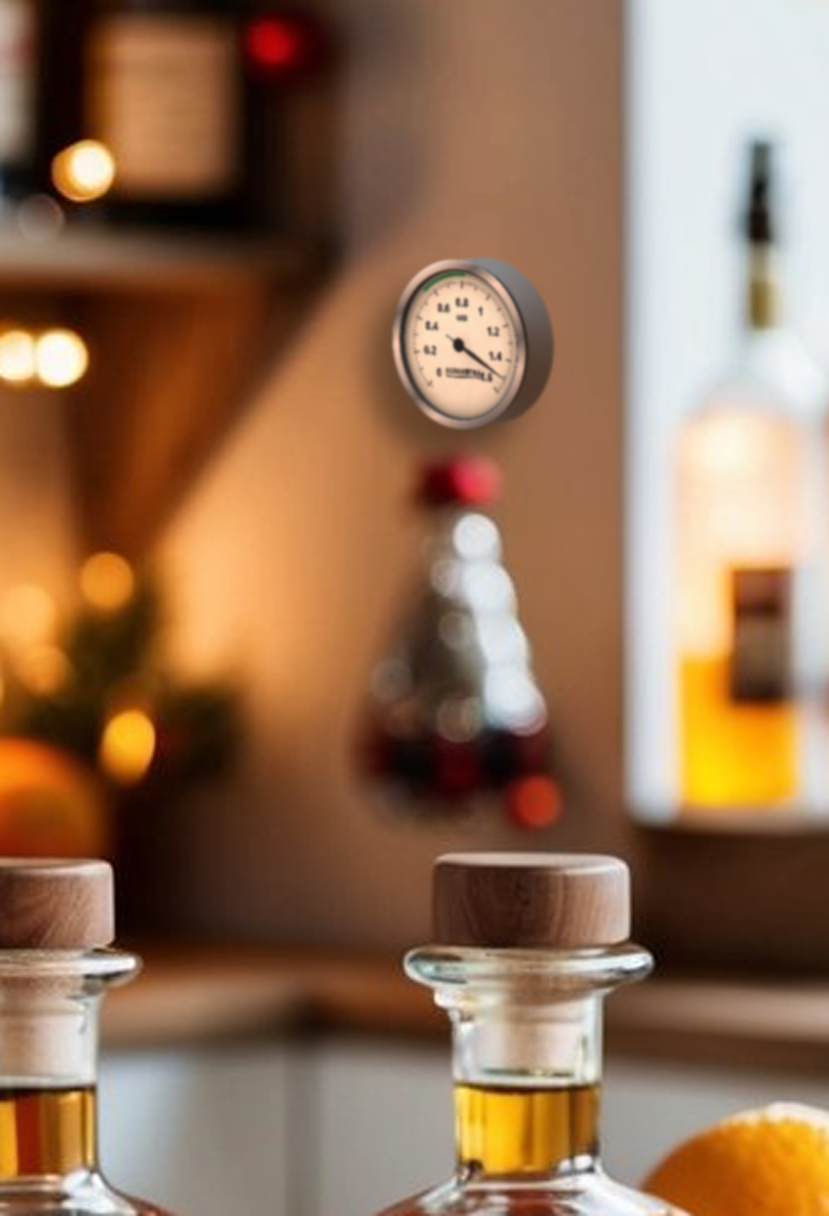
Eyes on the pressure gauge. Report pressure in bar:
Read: 1.5 bar
